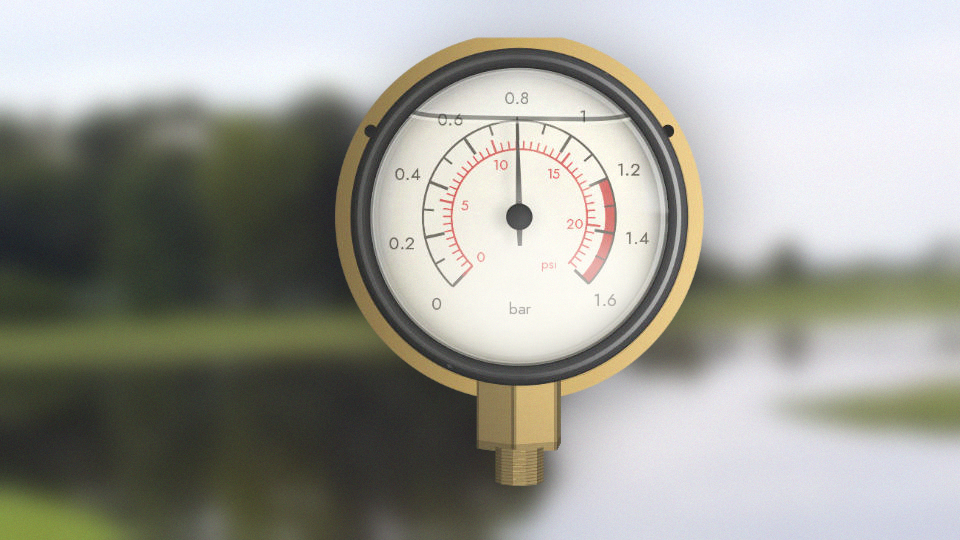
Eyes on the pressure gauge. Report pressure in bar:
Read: 0.8 bar
